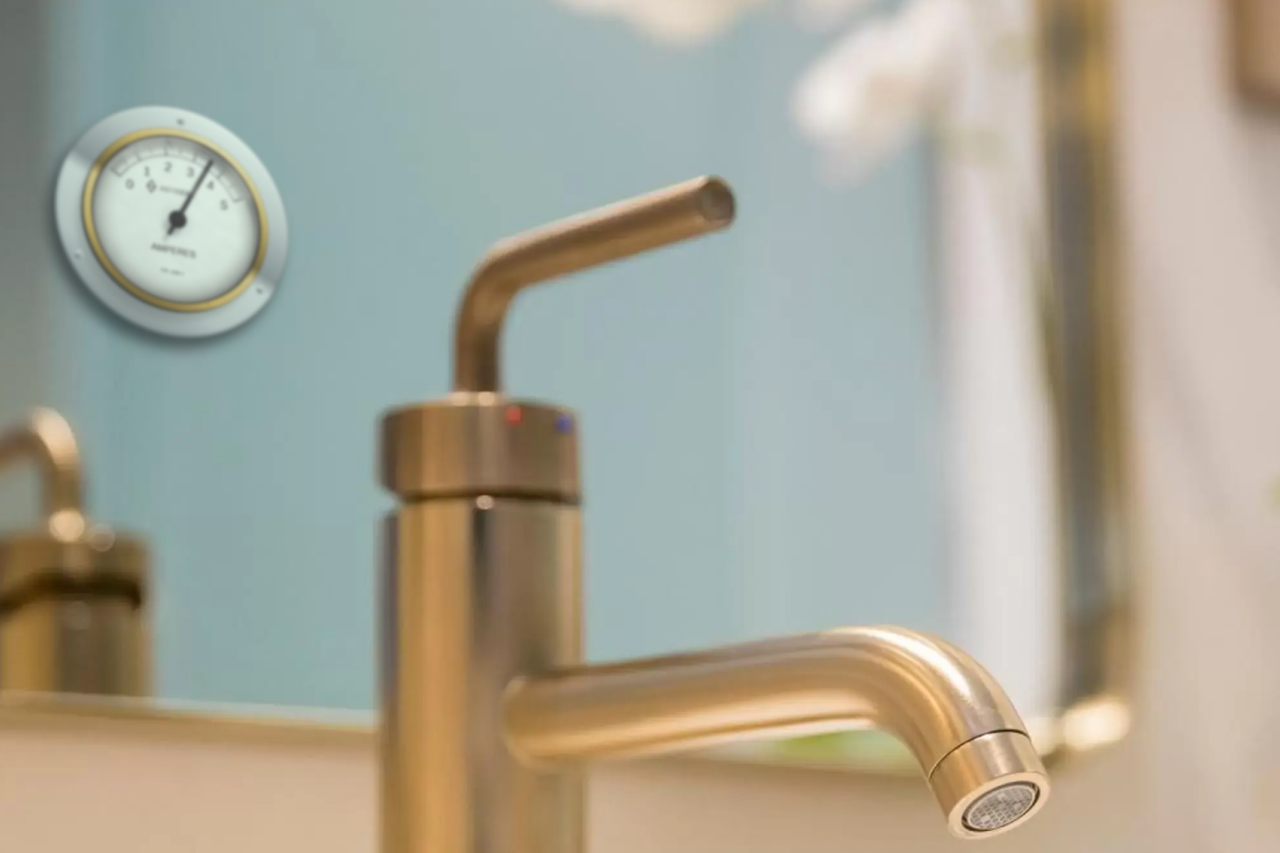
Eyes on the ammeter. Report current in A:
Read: 3.5 A
